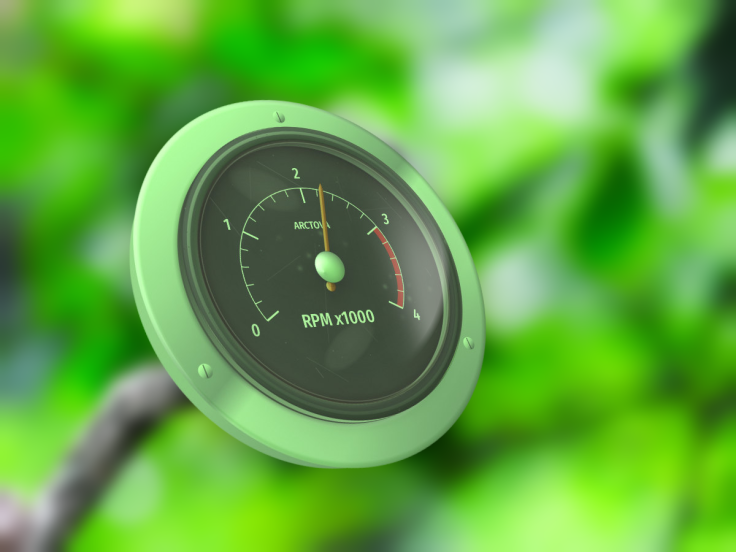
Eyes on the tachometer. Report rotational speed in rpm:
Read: 2200 rpm
